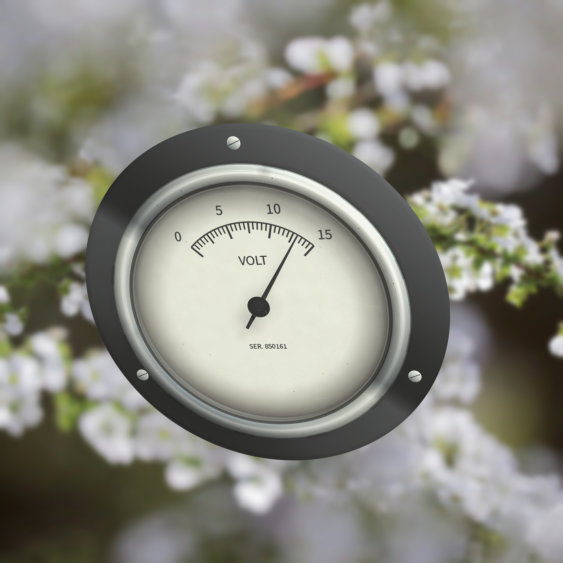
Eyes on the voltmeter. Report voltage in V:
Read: 13 V
